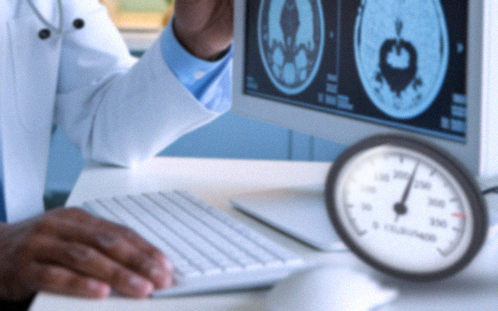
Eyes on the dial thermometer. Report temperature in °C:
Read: 225 °C
